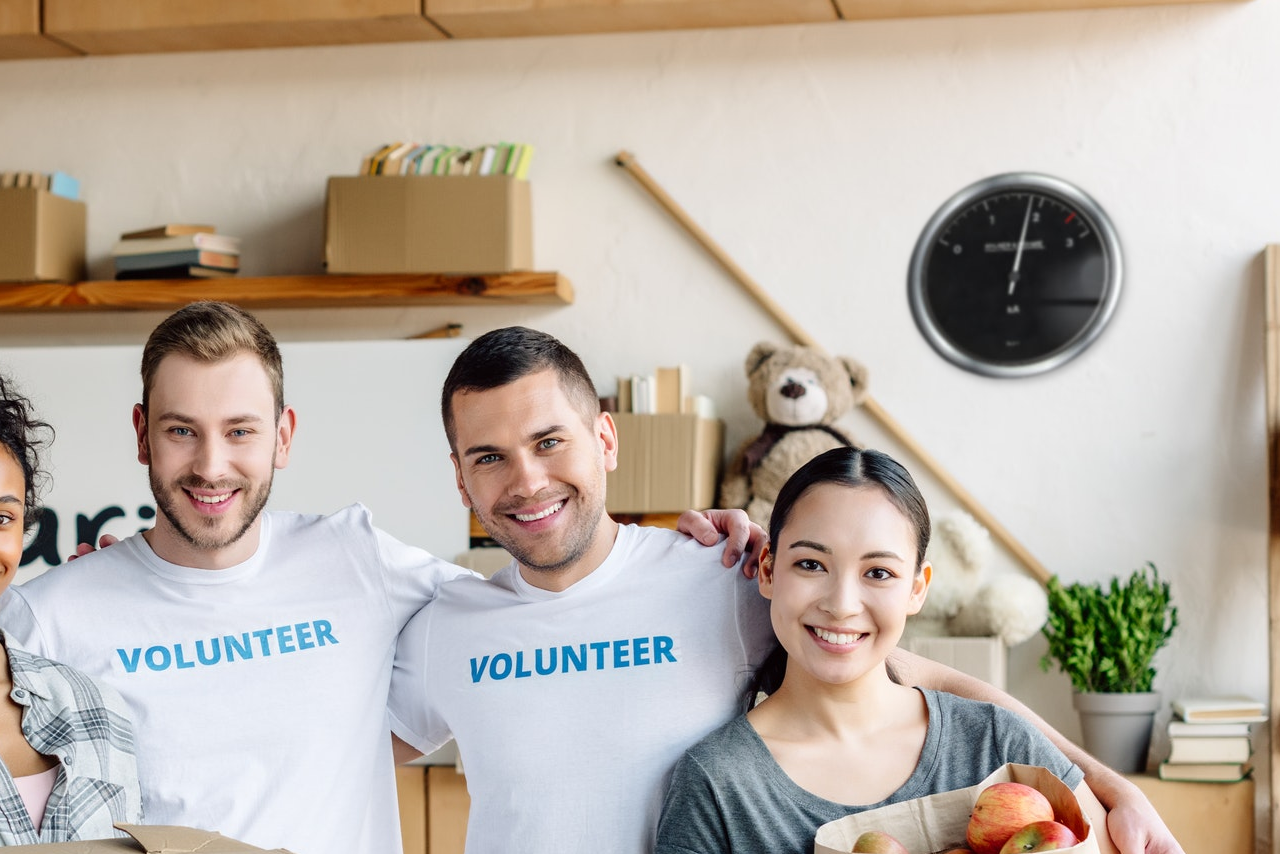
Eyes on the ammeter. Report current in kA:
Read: 1.8 kA
